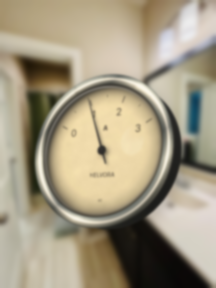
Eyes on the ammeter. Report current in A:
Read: 1 A
